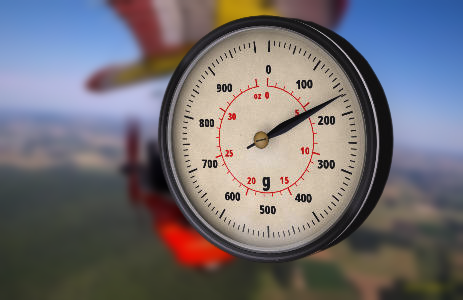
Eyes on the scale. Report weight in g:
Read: 170 g
